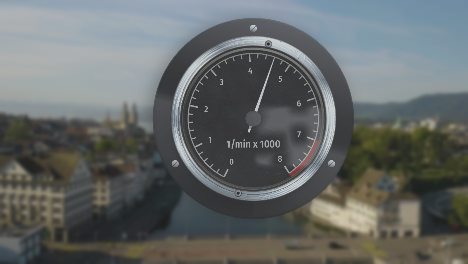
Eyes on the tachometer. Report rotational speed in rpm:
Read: 4600 rpm
